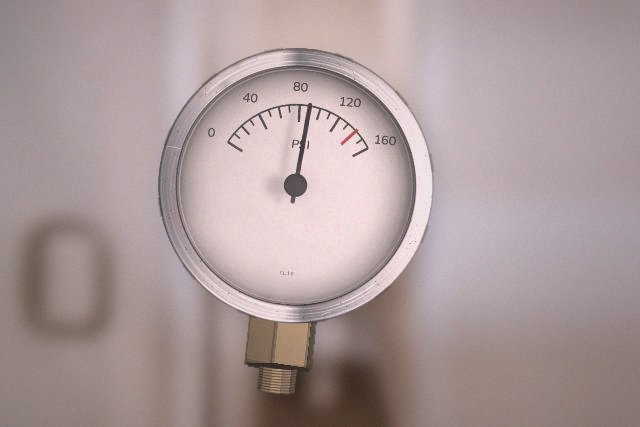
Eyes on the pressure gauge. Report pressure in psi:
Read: 90 psi
